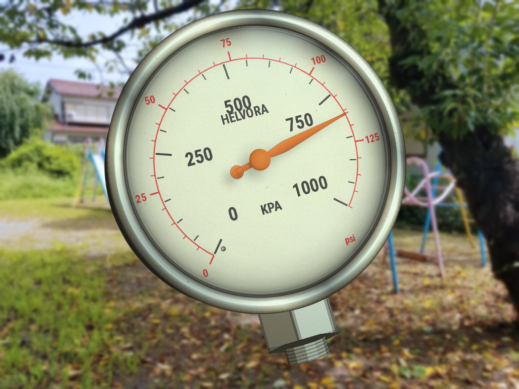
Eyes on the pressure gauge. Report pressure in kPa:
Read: 800 kPa
